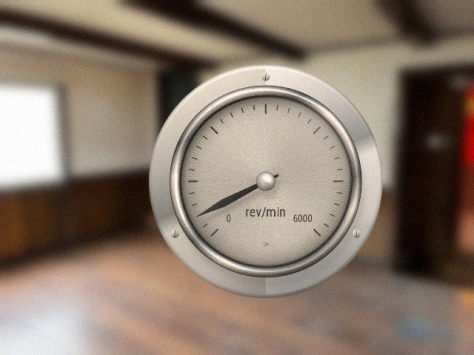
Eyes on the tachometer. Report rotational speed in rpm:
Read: 400 rpm
